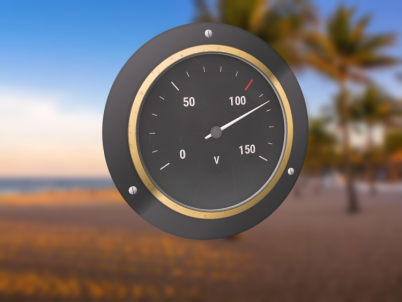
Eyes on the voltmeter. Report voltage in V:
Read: 115 V
